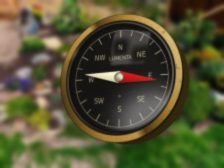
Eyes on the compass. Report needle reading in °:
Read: 97.5 °
